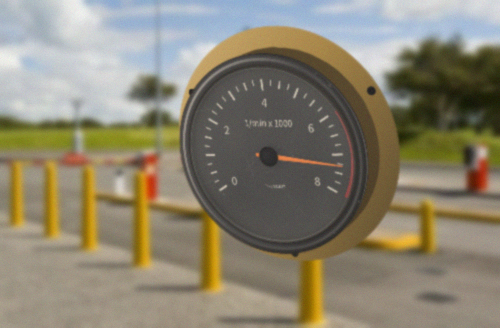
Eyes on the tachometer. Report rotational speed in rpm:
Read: 7250 rpm
